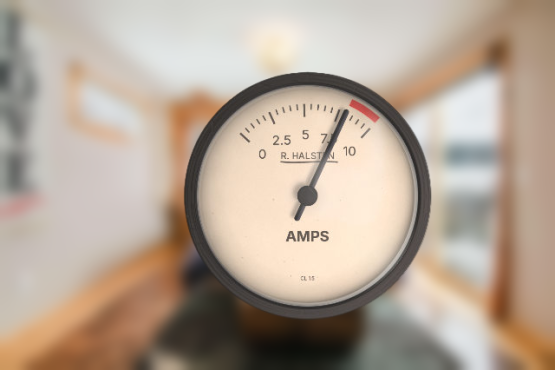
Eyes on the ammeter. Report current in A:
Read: 8 A
